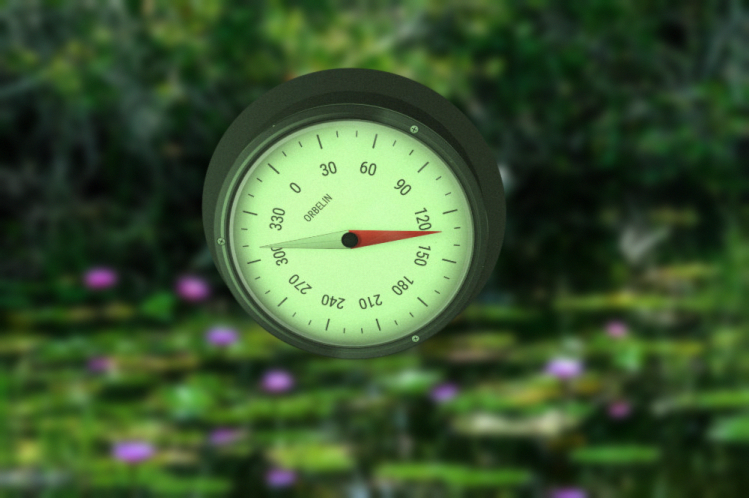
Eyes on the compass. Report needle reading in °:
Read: 130 °
